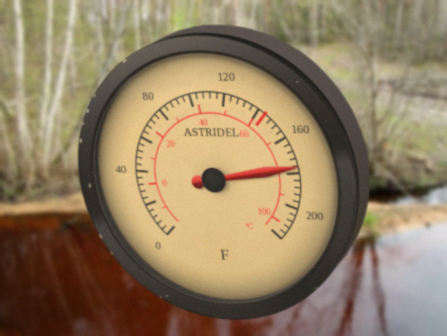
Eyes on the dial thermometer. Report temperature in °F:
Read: 176 °F
